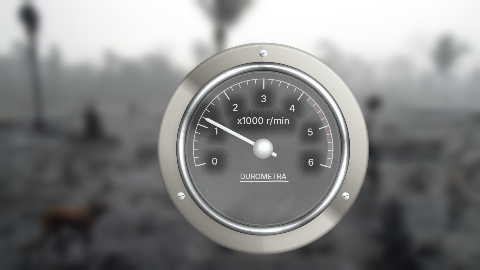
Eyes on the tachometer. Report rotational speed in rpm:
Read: 1200 rpm
